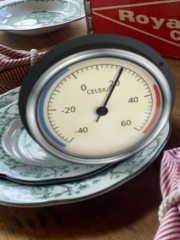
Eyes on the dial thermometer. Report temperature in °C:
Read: 20 °C
